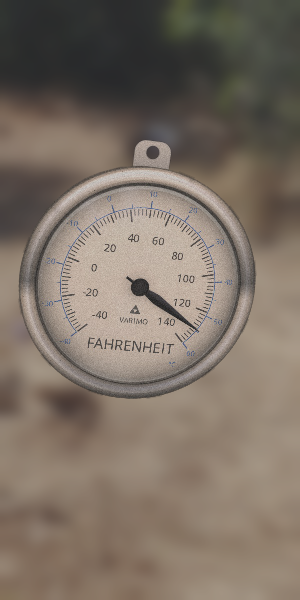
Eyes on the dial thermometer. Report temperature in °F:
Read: 130 °F
